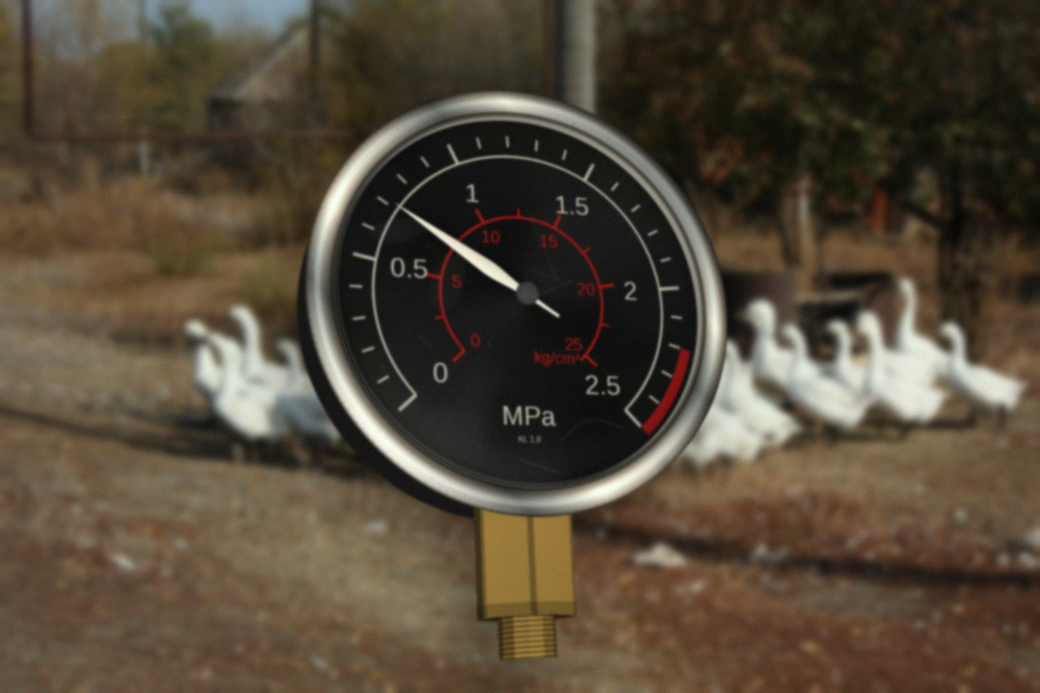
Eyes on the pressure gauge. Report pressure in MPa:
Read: 0.7 MPa
